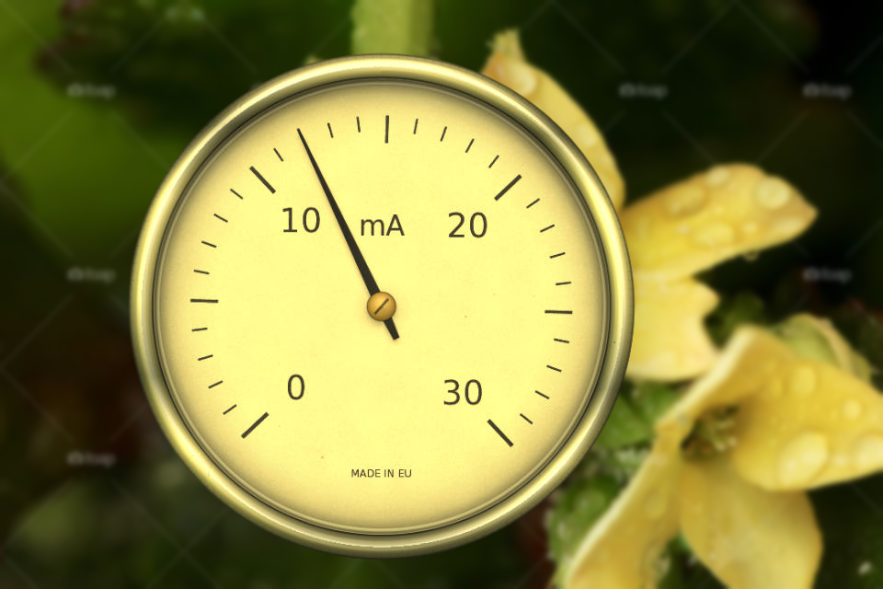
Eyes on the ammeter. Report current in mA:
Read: 12 mA
